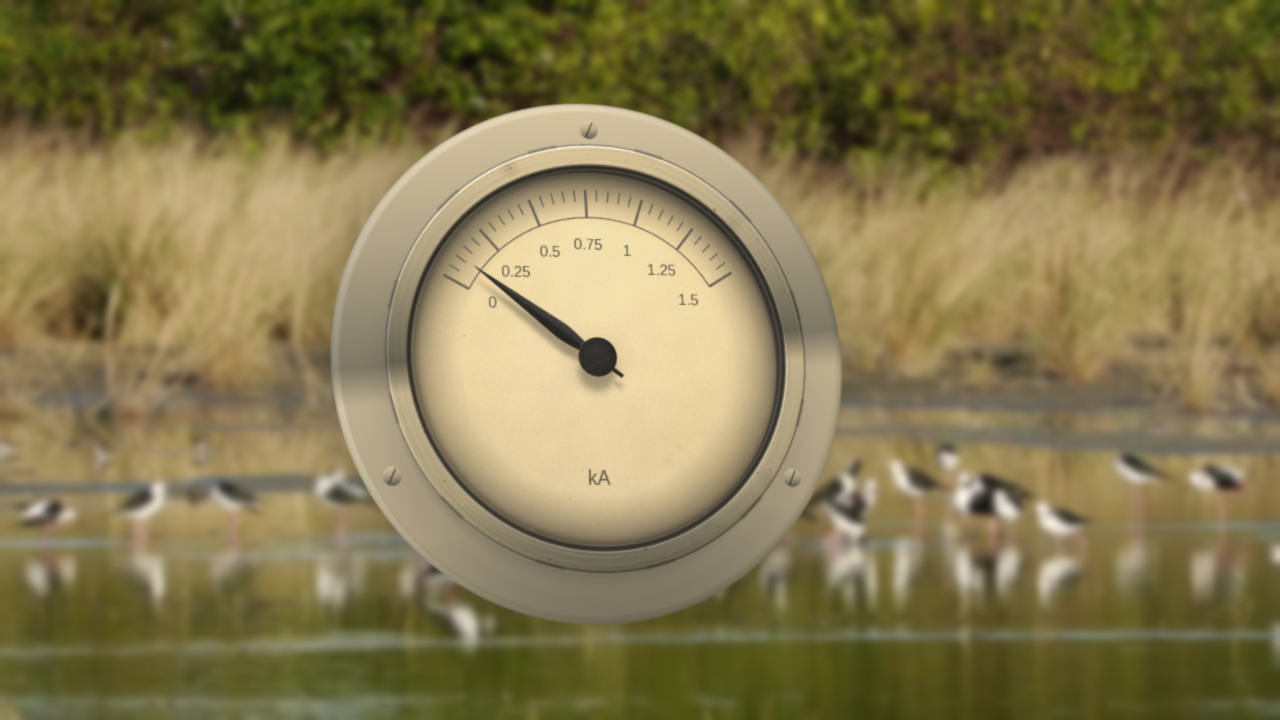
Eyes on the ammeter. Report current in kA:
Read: 0.1 kA
